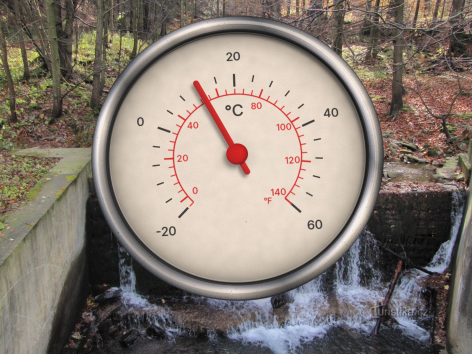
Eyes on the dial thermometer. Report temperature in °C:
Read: 12 °C
